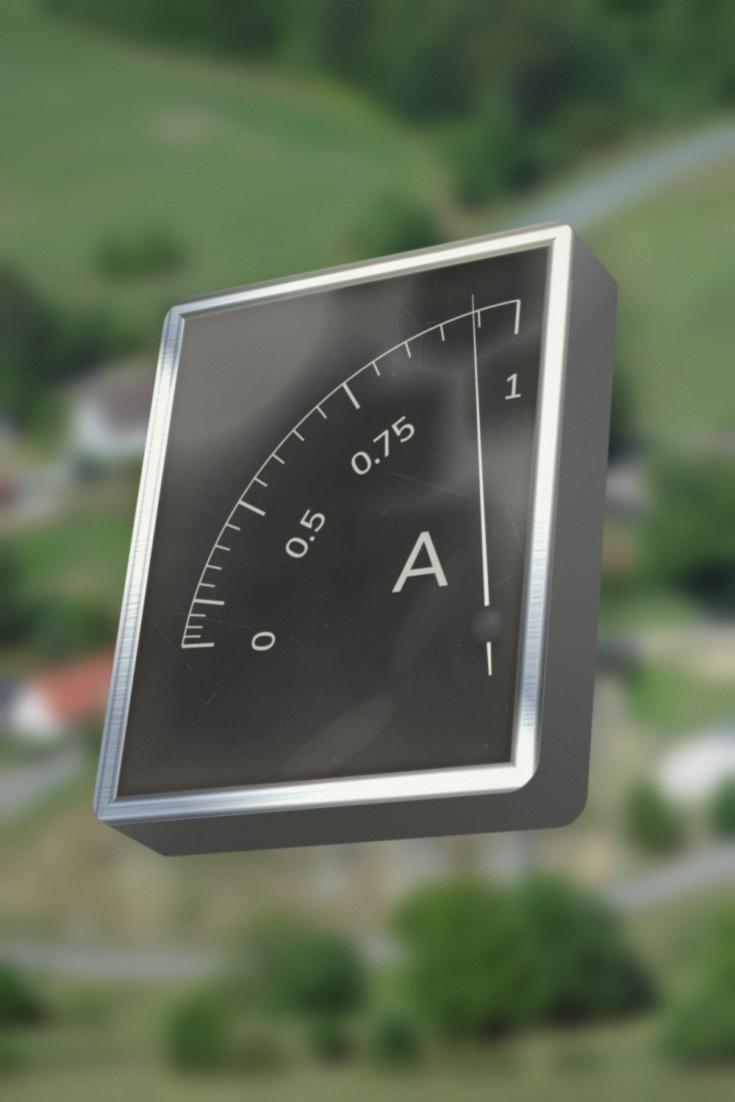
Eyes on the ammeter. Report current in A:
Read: 0.95 A
